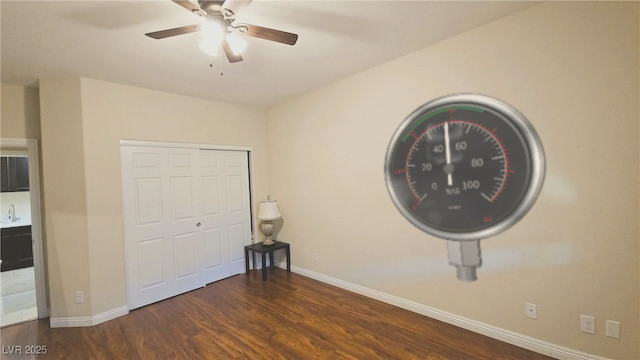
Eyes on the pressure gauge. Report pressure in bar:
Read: 50 bar
